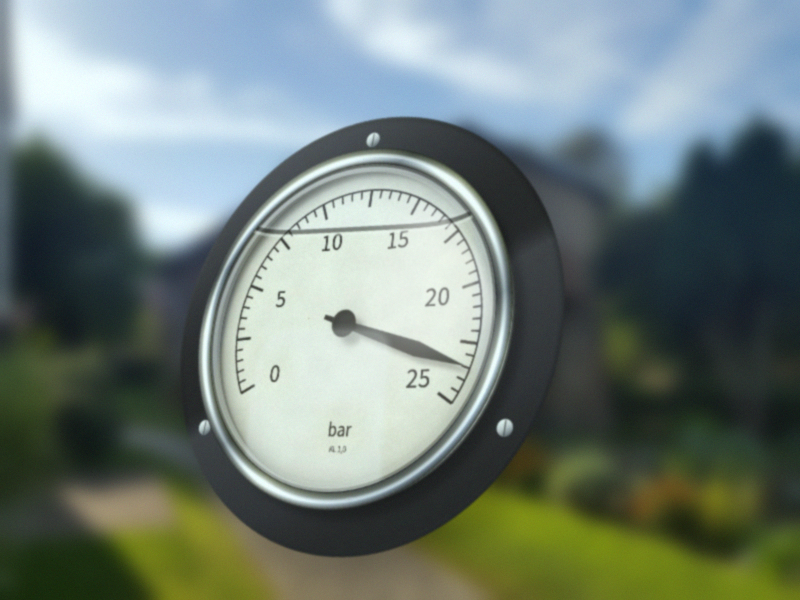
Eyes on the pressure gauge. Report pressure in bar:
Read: 23.5 bar
